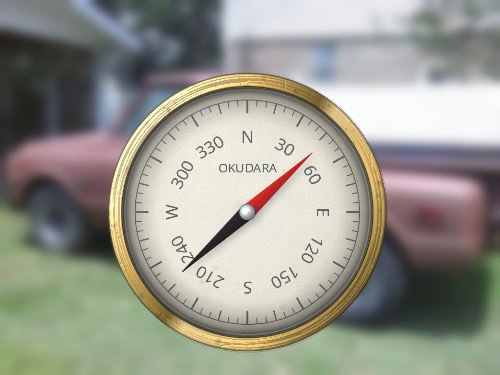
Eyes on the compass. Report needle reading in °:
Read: 47.5 °
